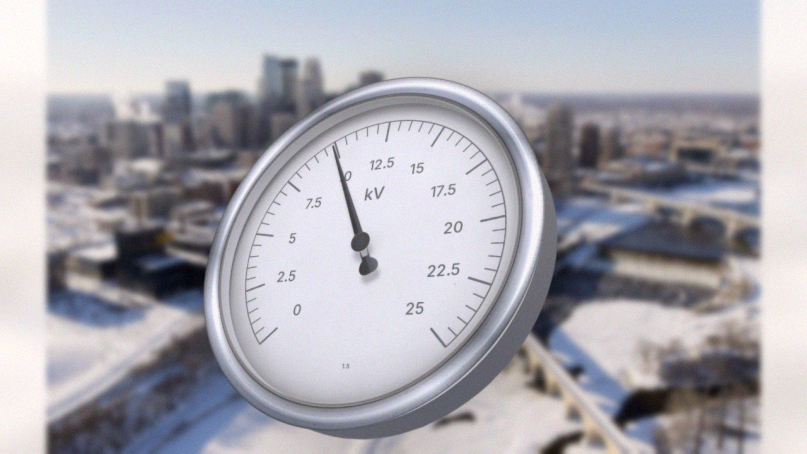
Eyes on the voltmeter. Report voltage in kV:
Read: 10 kV
